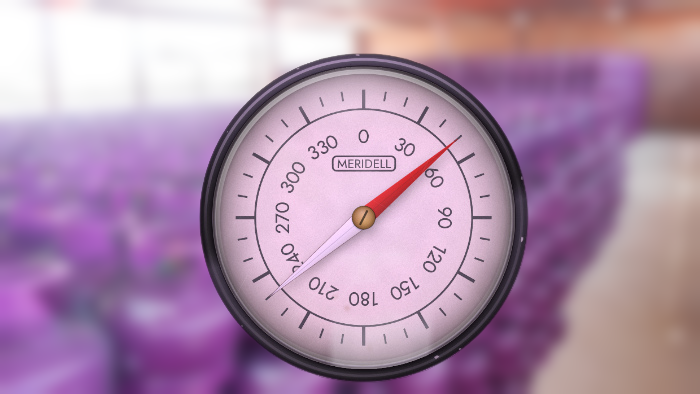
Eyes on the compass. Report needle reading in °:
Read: 50 °
